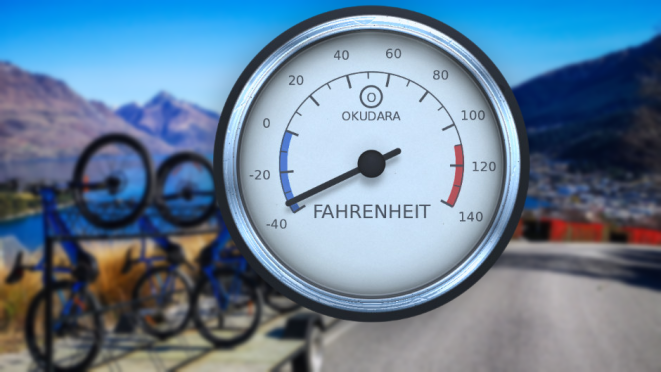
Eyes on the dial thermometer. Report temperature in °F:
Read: -35 °F
